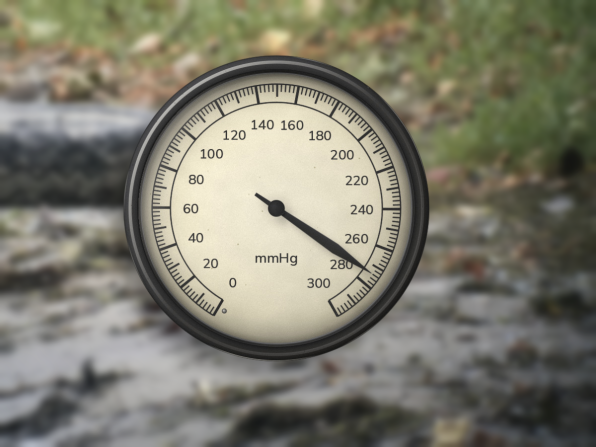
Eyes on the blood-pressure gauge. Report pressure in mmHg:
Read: 274 mmHg
